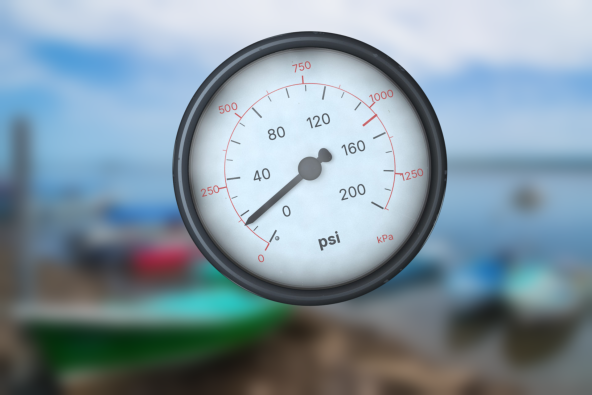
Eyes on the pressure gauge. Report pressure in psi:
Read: 15 psi
